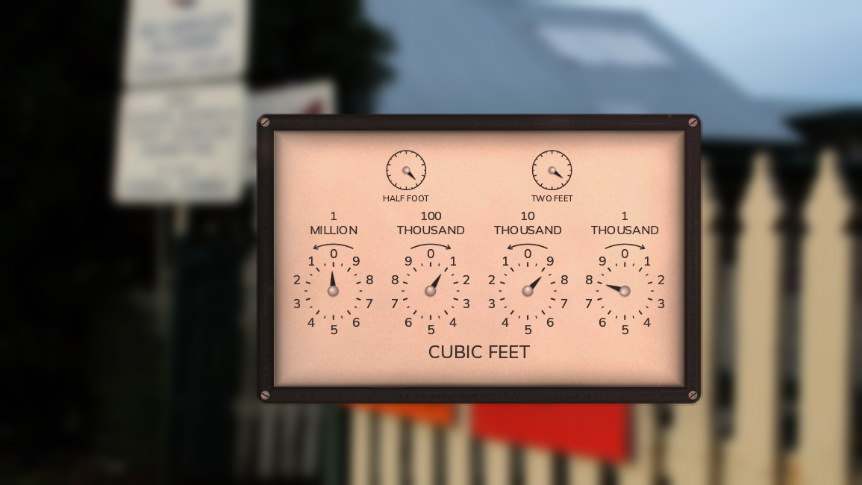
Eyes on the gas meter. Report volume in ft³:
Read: 8800 ft³
